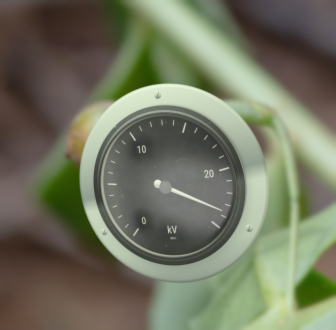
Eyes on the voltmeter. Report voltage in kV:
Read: 23.5 kV
